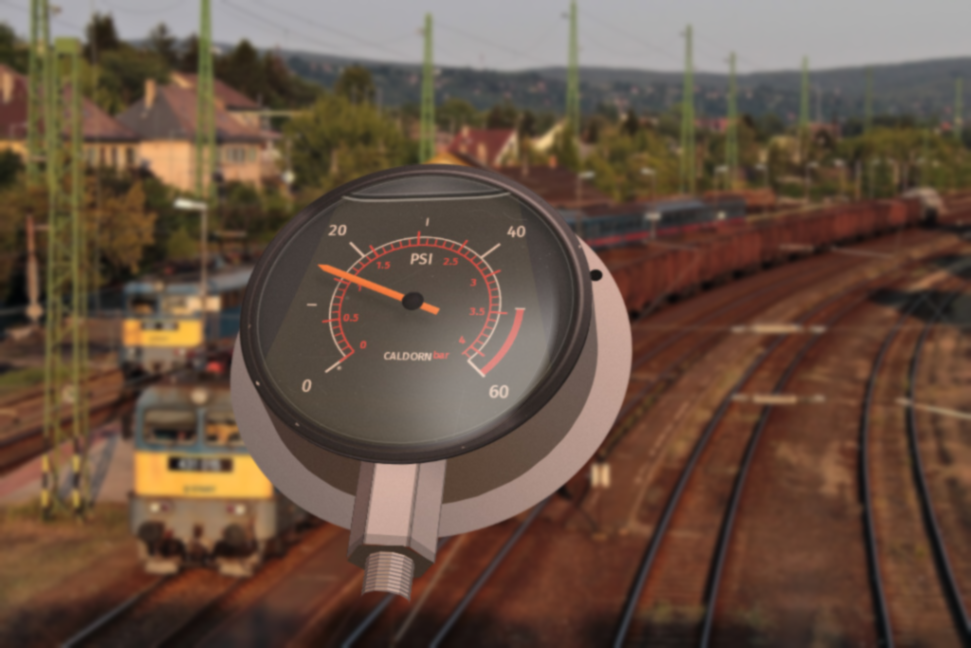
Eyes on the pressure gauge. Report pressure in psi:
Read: 15 psi
